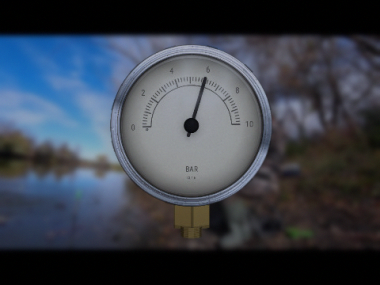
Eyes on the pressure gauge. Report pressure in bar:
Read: 6 bar
